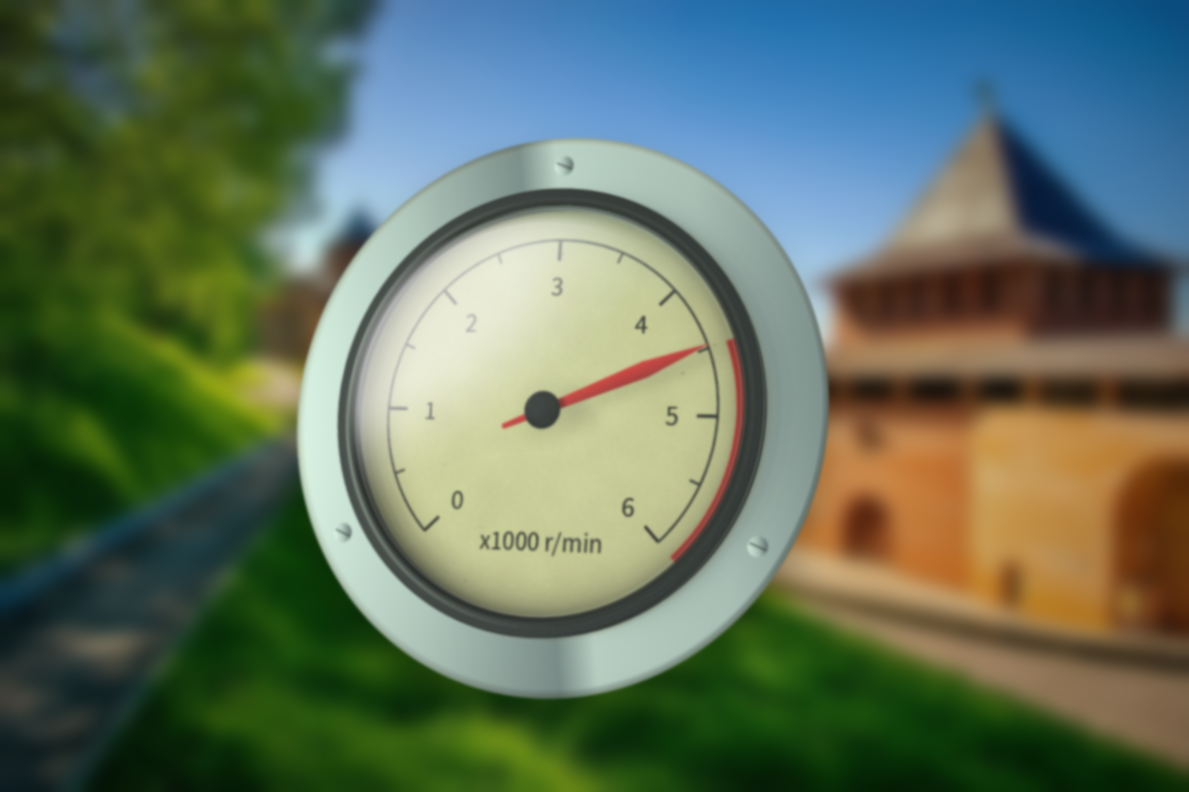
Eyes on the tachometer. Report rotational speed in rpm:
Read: 4500 rpm
